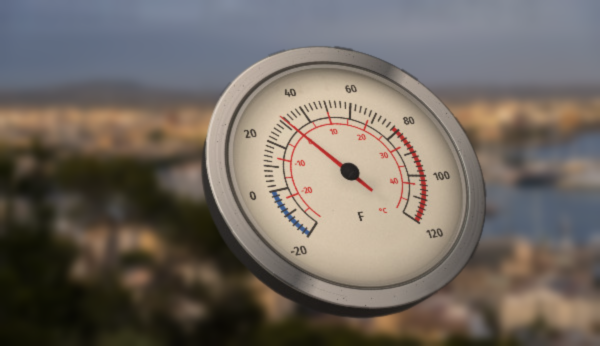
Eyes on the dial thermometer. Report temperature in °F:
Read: 30 °F
